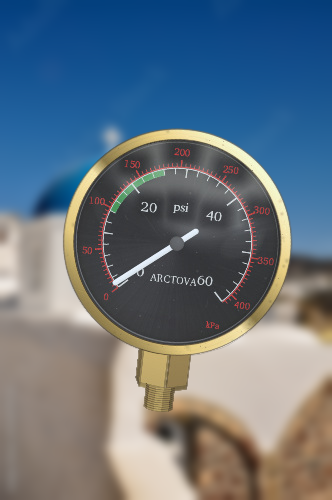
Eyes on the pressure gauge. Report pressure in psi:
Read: 1 psi
